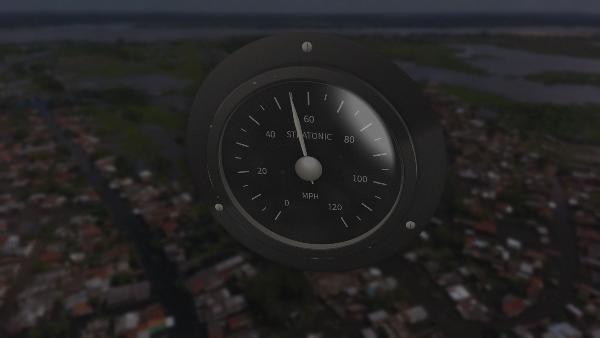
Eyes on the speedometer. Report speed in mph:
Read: 55 mph
